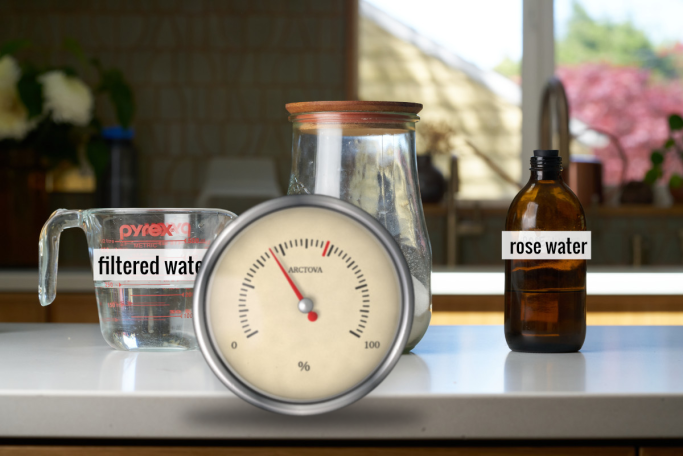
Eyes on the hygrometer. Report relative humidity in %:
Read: 36 %
